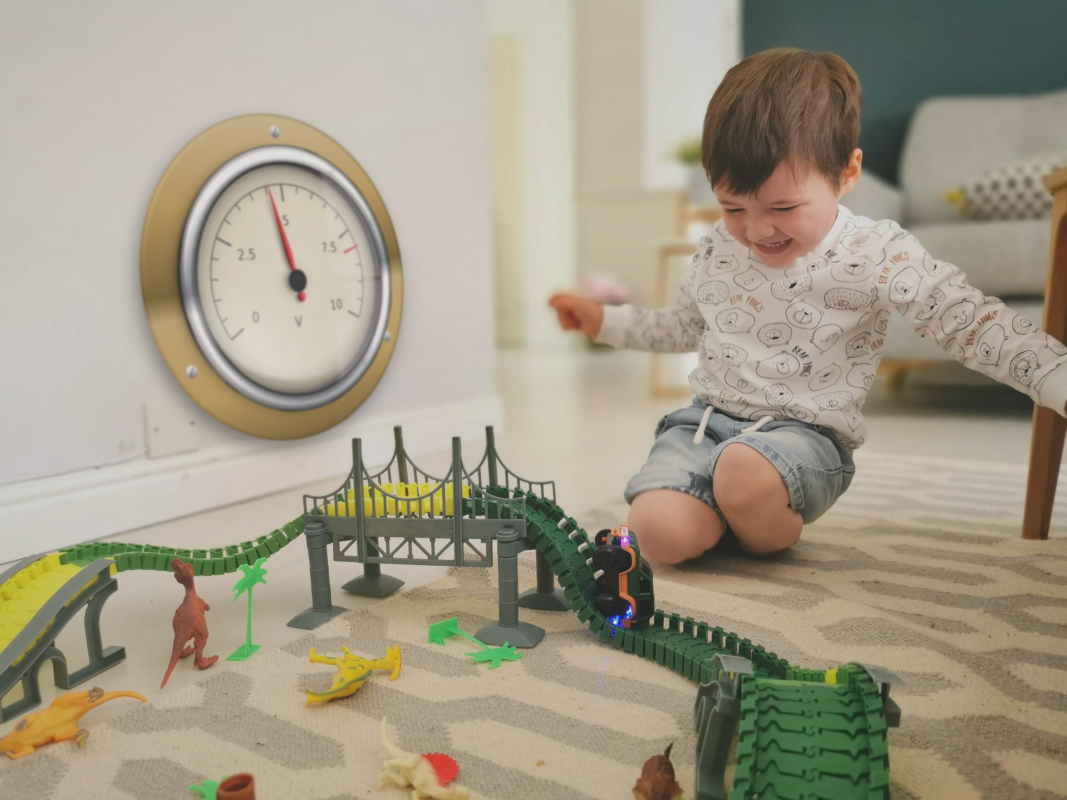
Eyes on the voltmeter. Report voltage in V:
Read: 4.5 V
